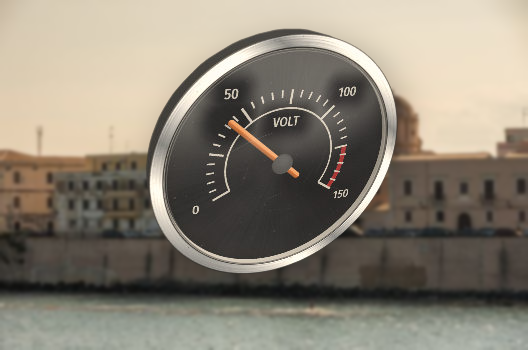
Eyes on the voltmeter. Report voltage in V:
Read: 42.5 V
